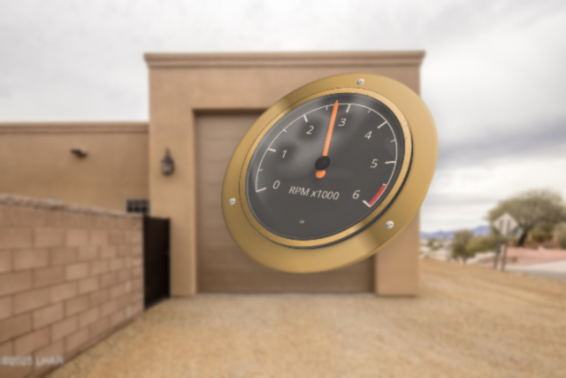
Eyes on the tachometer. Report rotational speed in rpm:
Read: 2750 rpm
